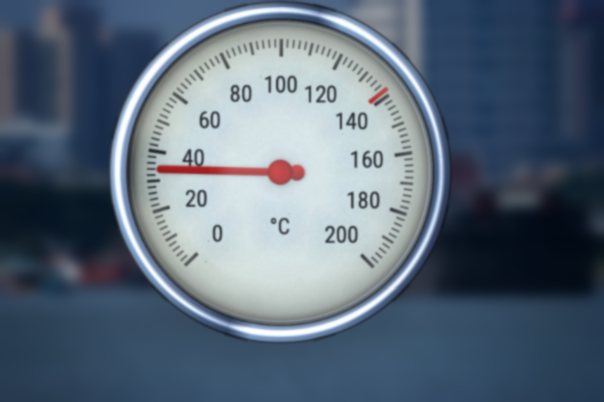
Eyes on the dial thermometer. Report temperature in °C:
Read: 34 °C
